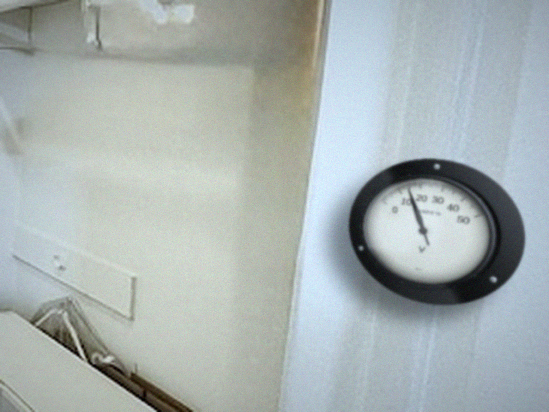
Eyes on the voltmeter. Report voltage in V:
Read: 15 V
